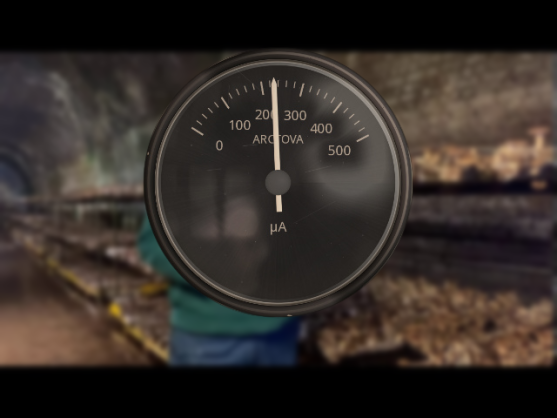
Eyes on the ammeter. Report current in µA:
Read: 230 µA
